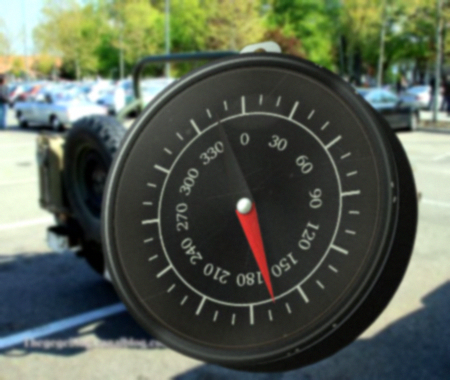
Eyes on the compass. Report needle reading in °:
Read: 165 °
